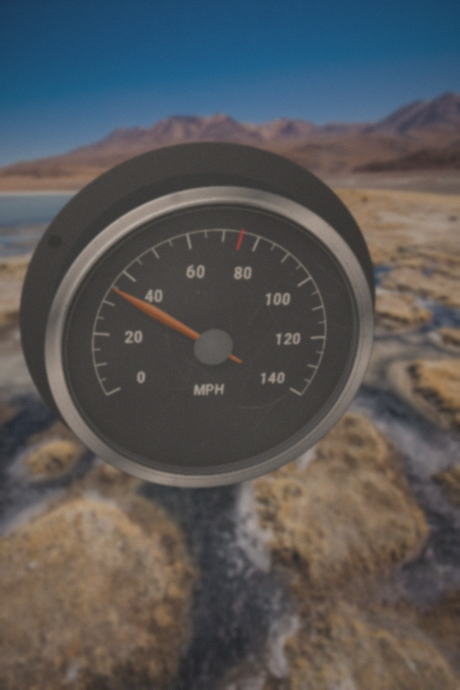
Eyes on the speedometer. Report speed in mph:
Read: 35 mph
